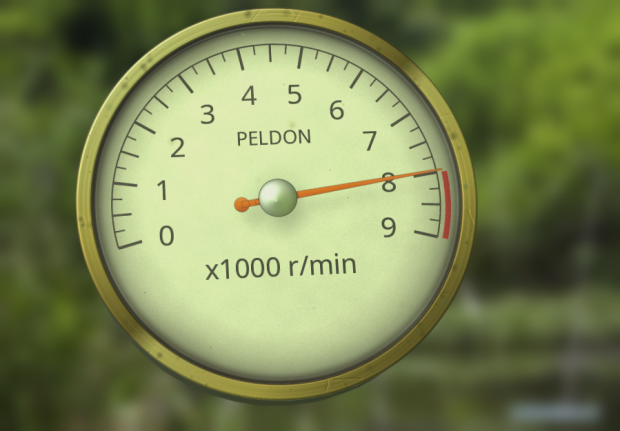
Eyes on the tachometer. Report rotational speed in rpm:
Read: 8000 rpm
